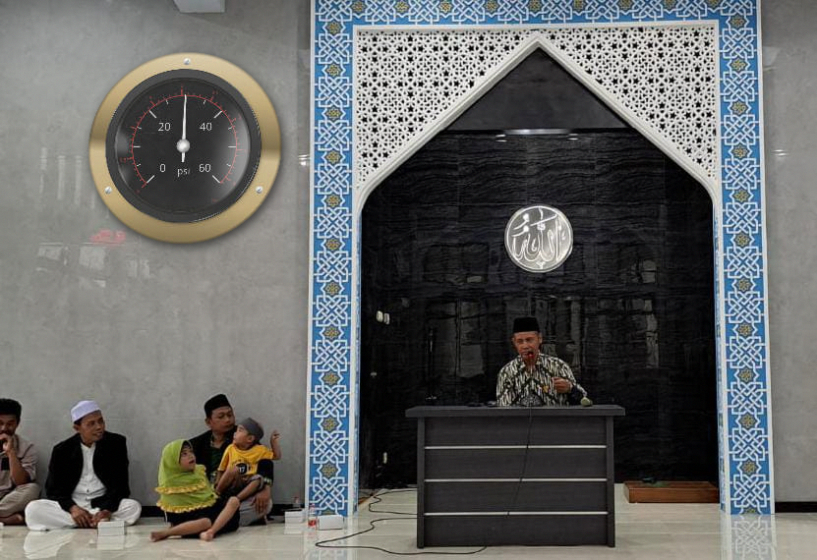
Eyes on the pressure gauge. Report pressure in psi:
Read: 30 psi
